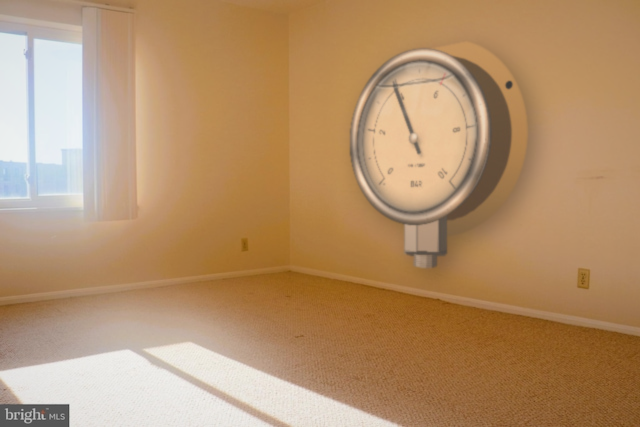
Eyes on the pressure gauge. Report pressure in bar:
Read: 4 bar
